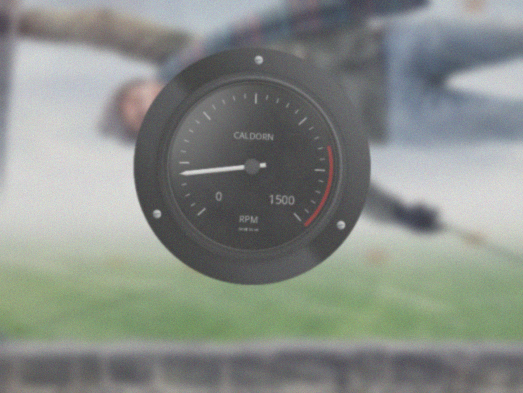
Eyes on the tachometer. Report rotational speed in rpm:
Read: 200 rpm
